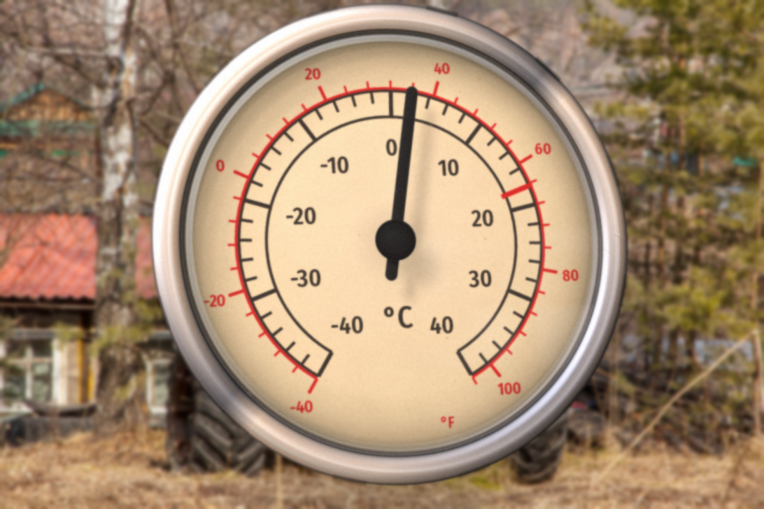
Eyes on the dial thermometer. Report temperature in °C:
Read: 2 °C
